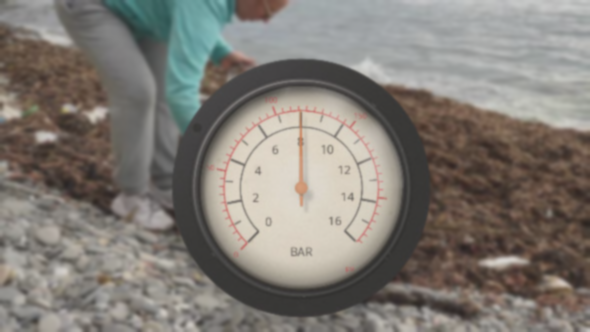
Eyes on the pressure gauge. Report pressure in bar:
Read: 8 bar
